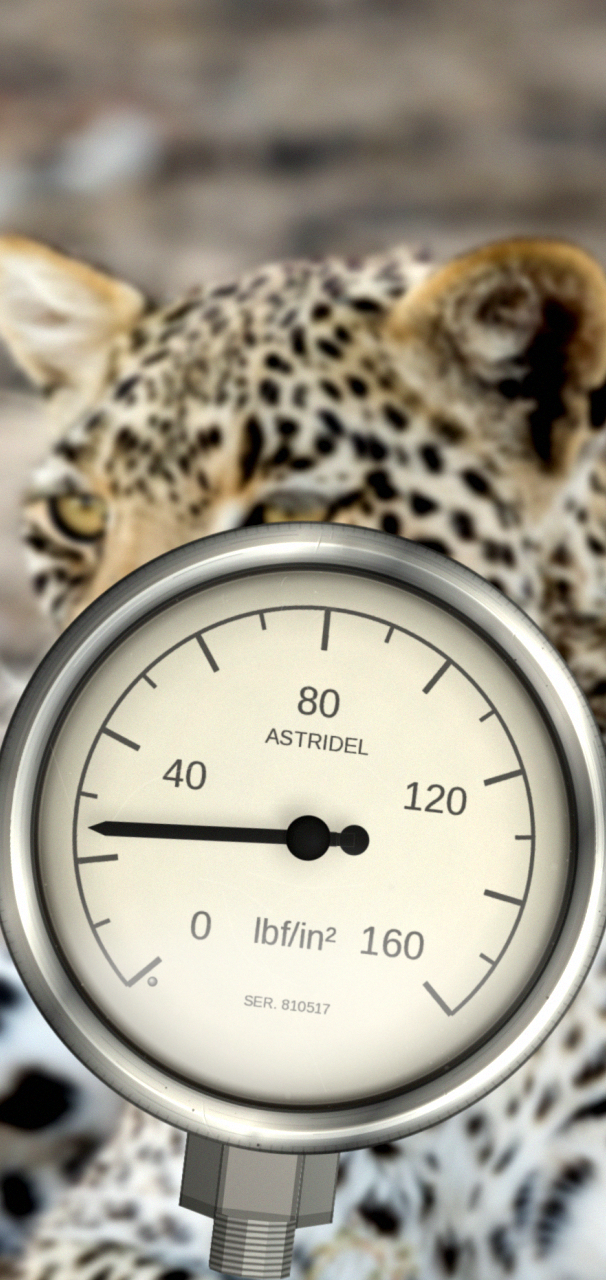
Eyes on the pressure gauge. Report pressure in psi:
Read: 25 psi
